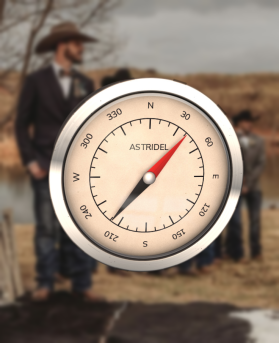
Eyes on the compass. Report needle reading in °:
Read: 40 °
